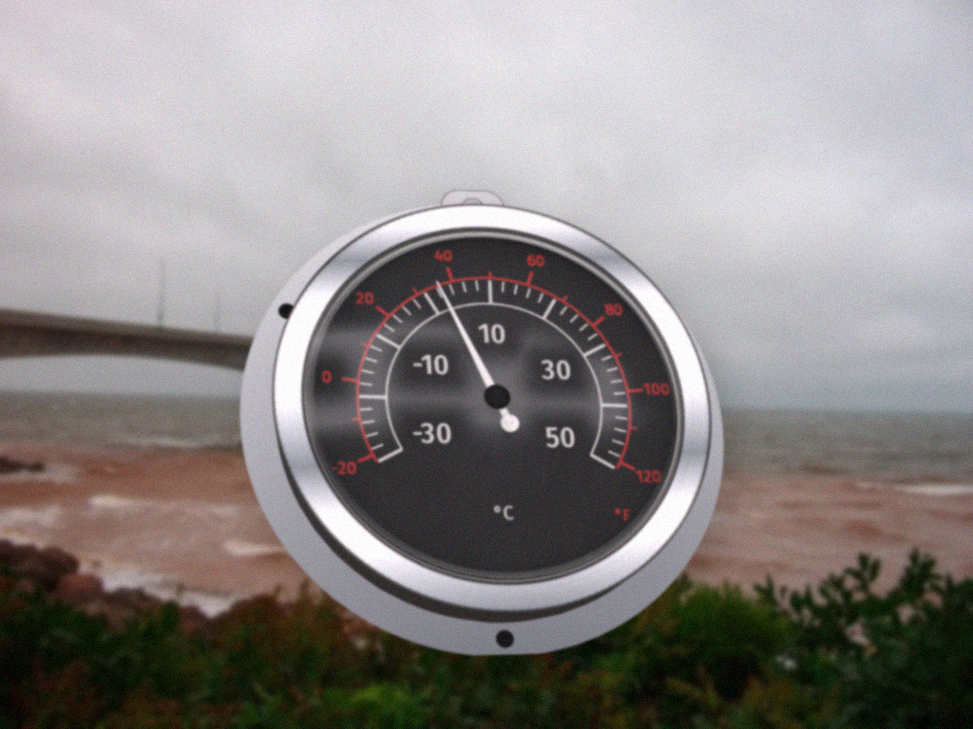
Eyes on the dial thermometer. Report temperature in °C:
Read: 2 °C
